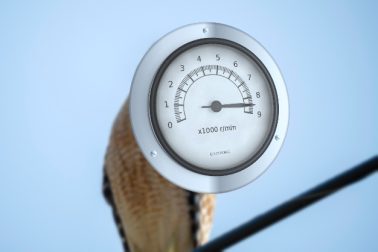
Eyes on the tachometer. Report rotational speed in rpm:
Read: 8500 rpm
